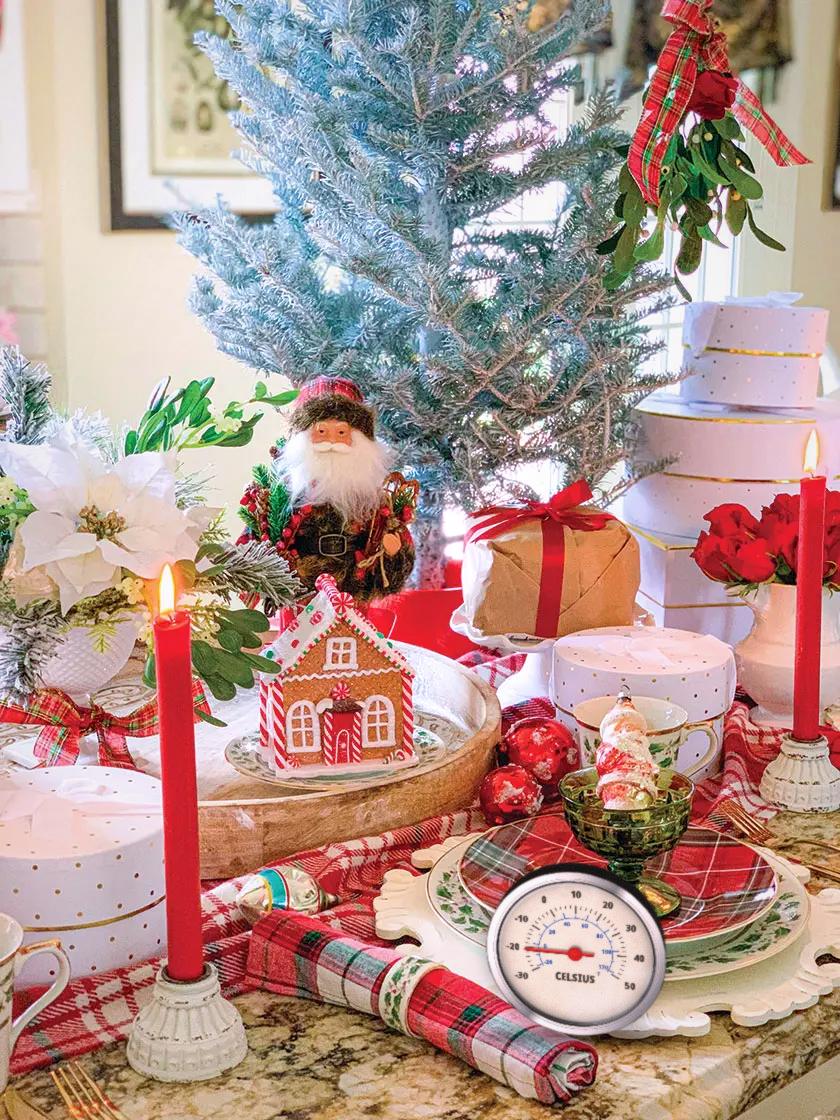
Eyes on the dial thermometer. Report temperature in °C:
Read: -20 °C
